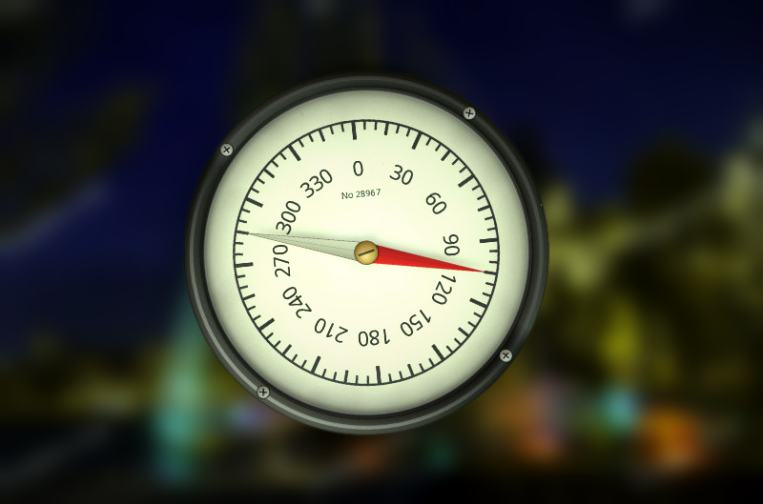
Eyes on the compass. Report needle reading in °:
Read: 105 °
